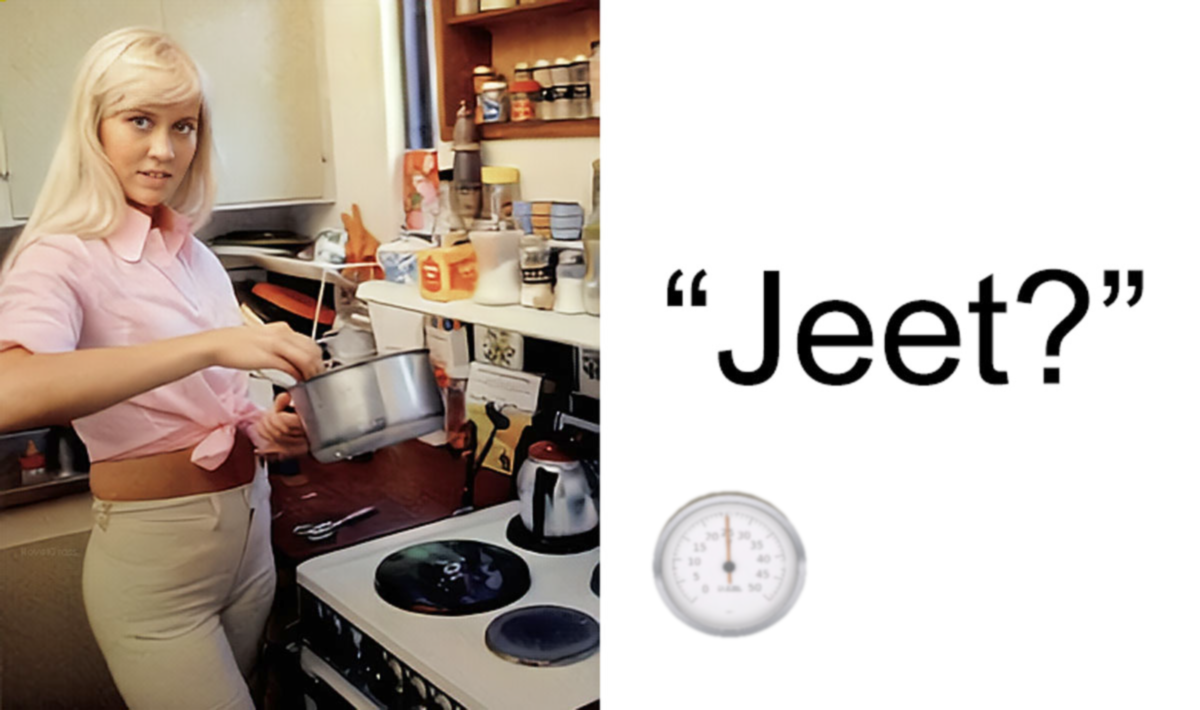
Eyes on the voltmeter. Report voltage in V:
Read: 25 V
